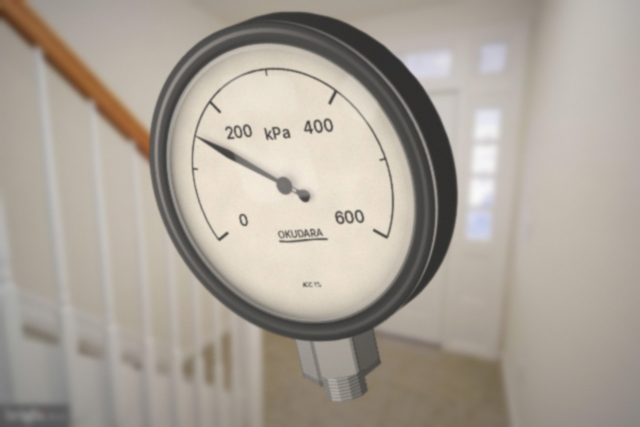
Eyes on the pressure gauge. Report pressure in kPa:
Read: 150 kPa
